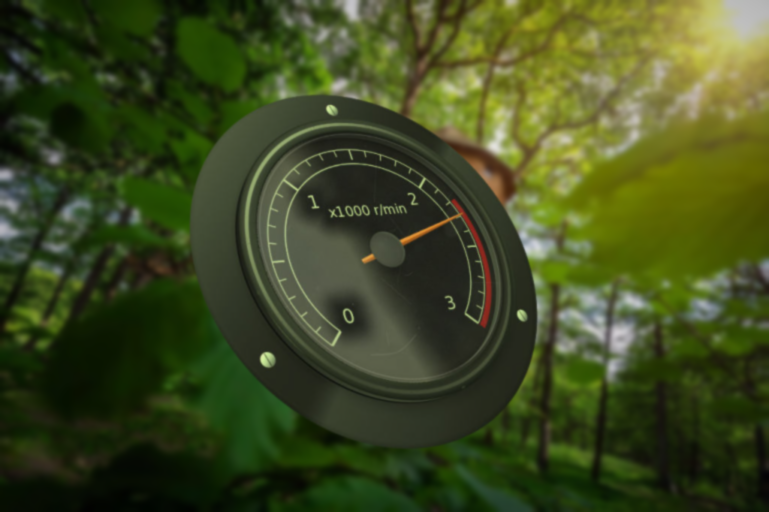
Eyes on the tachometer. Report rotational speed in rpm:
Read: 2300 rpm
